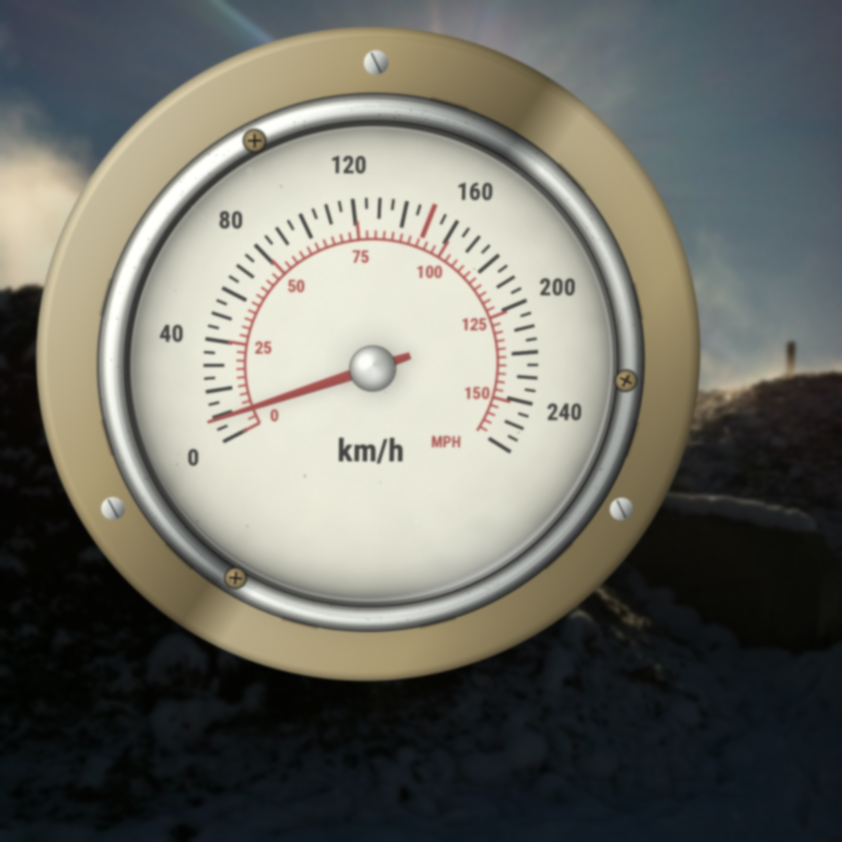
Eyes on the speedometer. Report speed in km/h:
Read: 10 km/h
